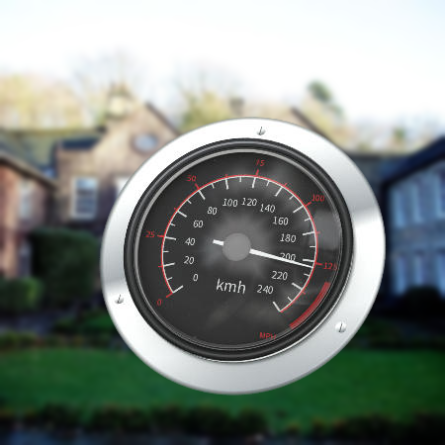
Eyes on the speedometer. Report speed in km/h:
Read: 205 km/h
